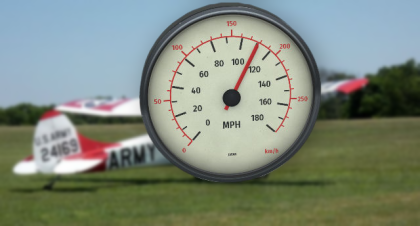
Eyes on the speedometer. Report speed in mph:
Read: 110 mph
